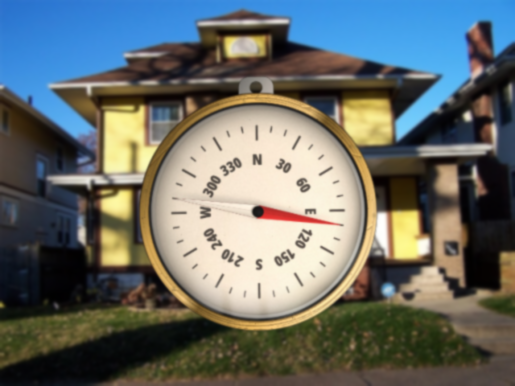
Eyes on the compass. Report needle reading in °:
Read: 100 °
